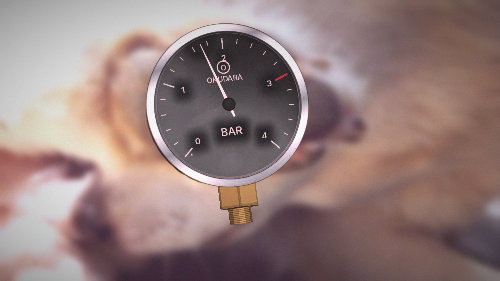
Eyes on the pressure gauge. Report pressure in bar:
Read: 1.7 bar
